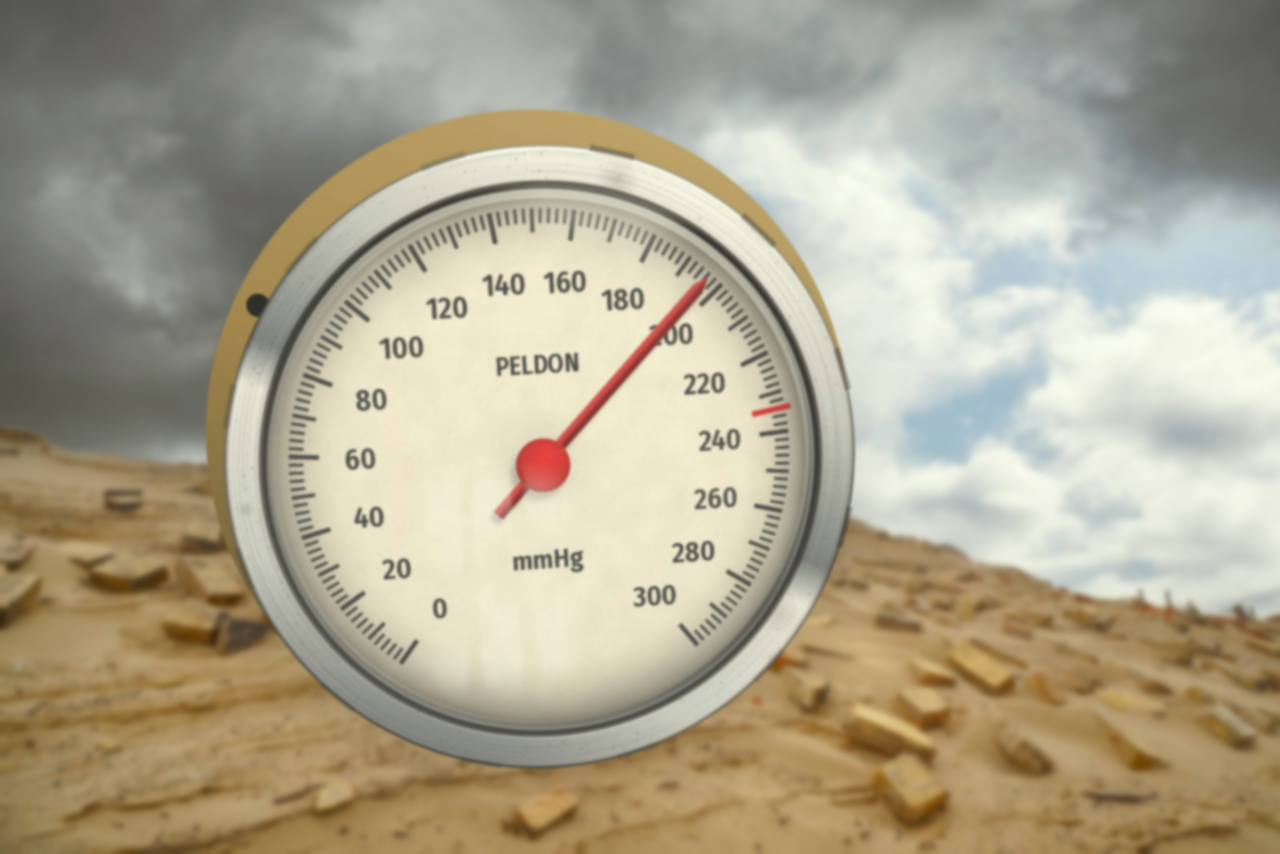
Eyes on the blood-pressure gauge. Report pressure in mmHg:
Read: 196 mmHg
